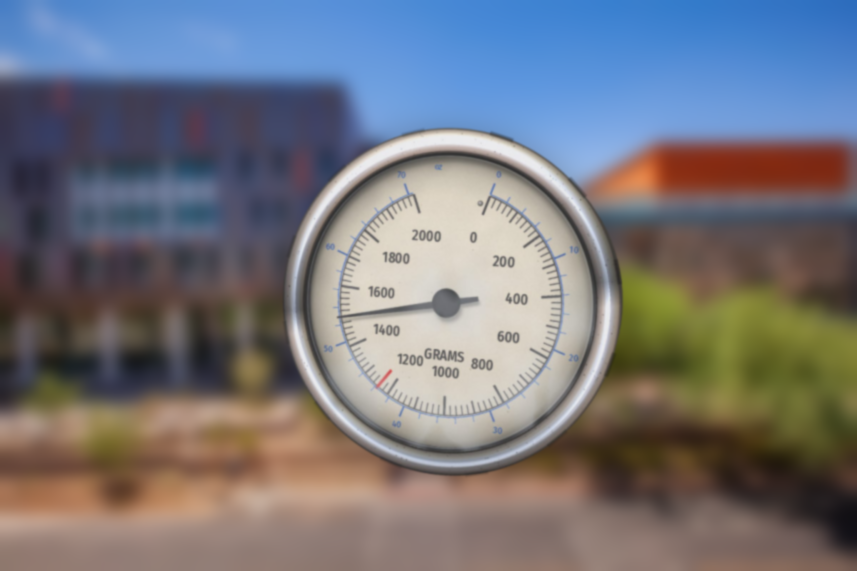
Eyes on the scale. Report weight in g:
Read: 1500 g
